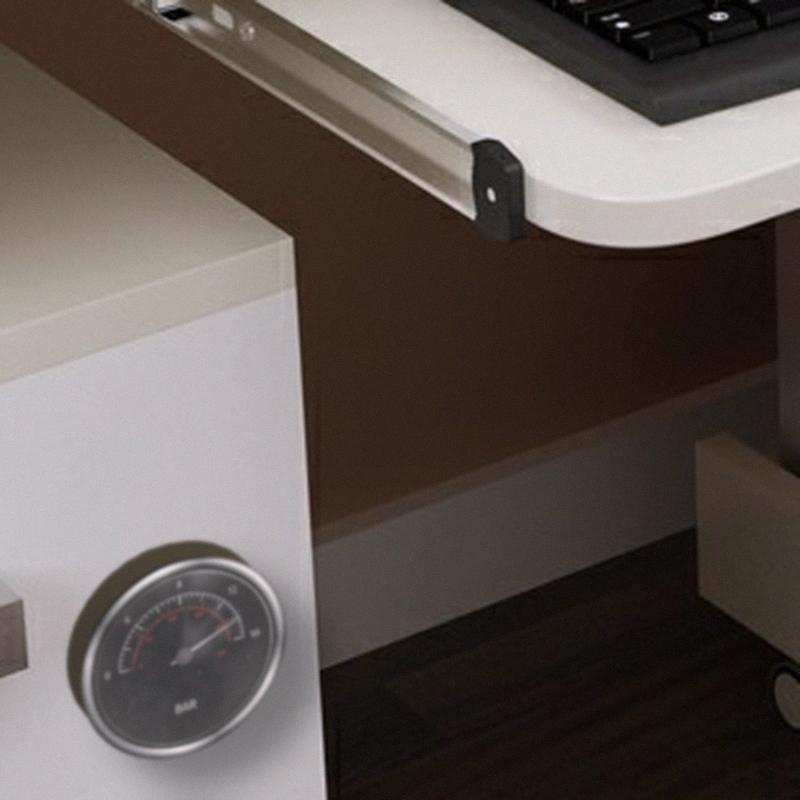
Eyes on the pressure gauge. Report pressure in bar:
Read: 14 bar
